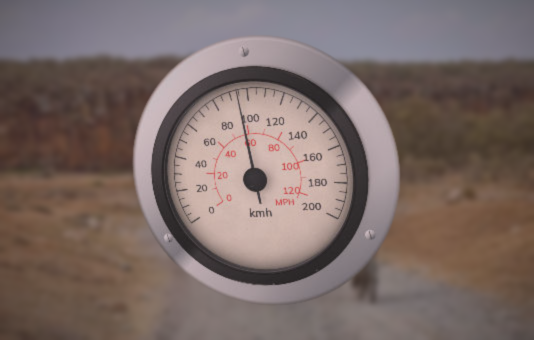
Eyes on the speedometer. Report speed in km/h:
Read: 95 km/h
